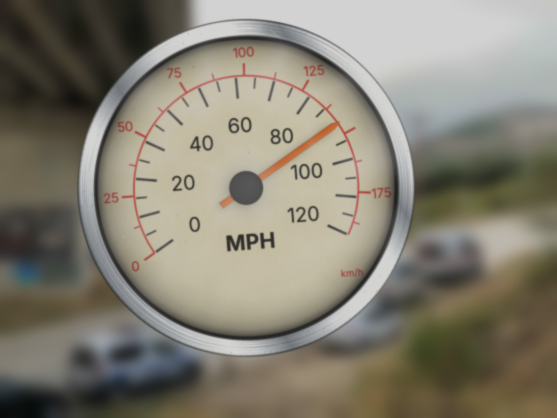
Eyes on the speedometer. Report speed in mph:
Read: 90 mph
